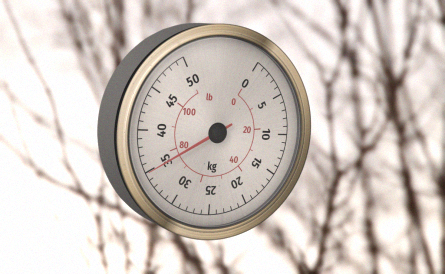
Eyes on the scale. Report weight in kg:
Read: 35 kg
